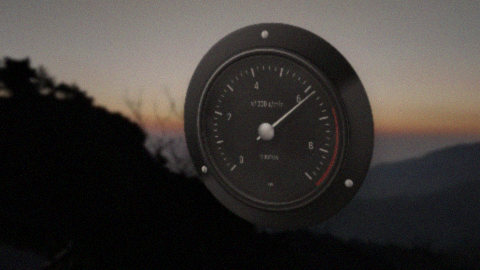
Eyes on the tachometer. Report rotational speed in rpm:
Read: 6200 rpm
